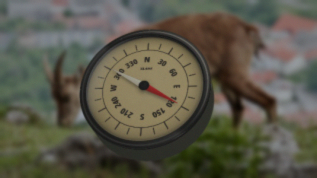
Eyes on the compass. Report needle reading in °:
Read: 120 °
